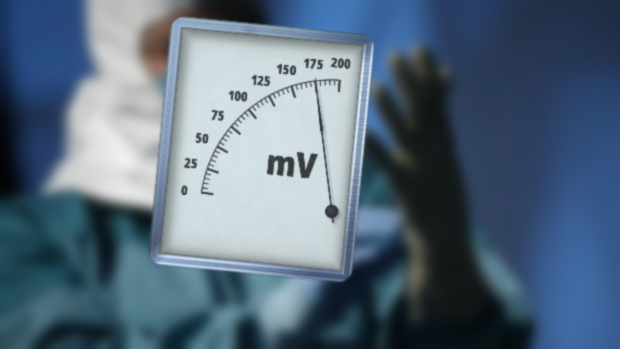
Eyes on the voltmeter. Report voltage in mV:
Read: 175 mV
